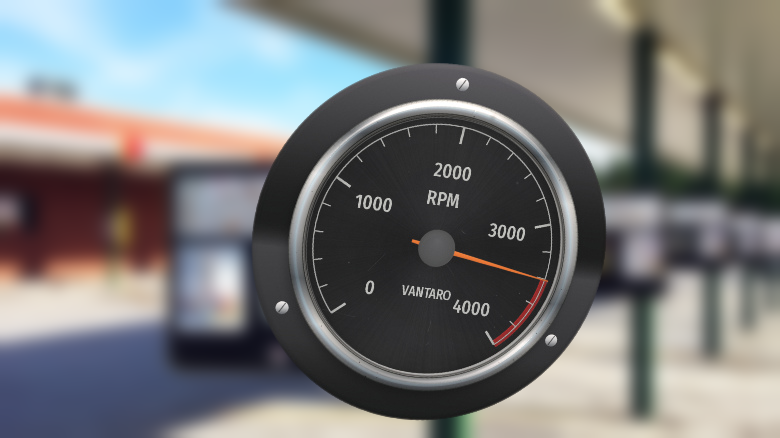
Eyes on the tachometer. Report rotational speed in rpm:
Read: 3400 rpm
